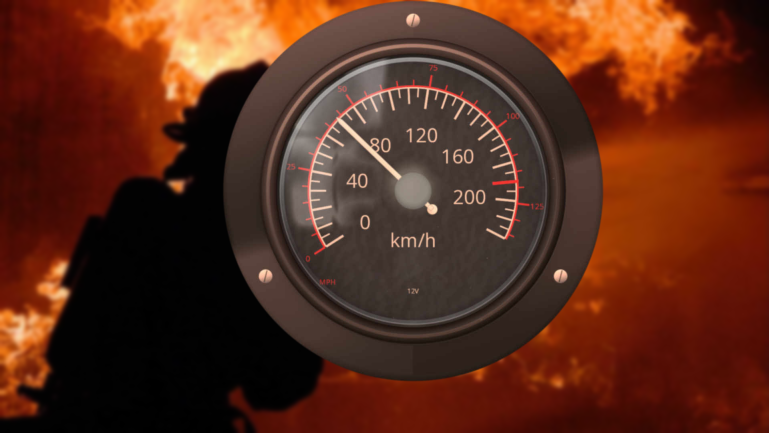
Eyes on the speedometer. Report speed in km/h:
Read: 70 km/h
